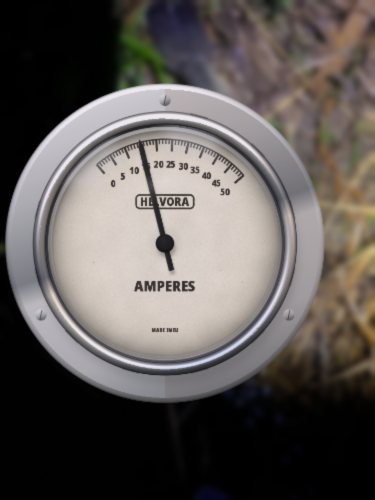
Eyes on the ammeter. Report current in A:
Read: 15 A
